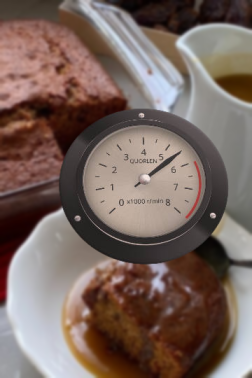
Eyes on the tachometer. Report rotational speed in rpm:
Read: 5500 rpm
